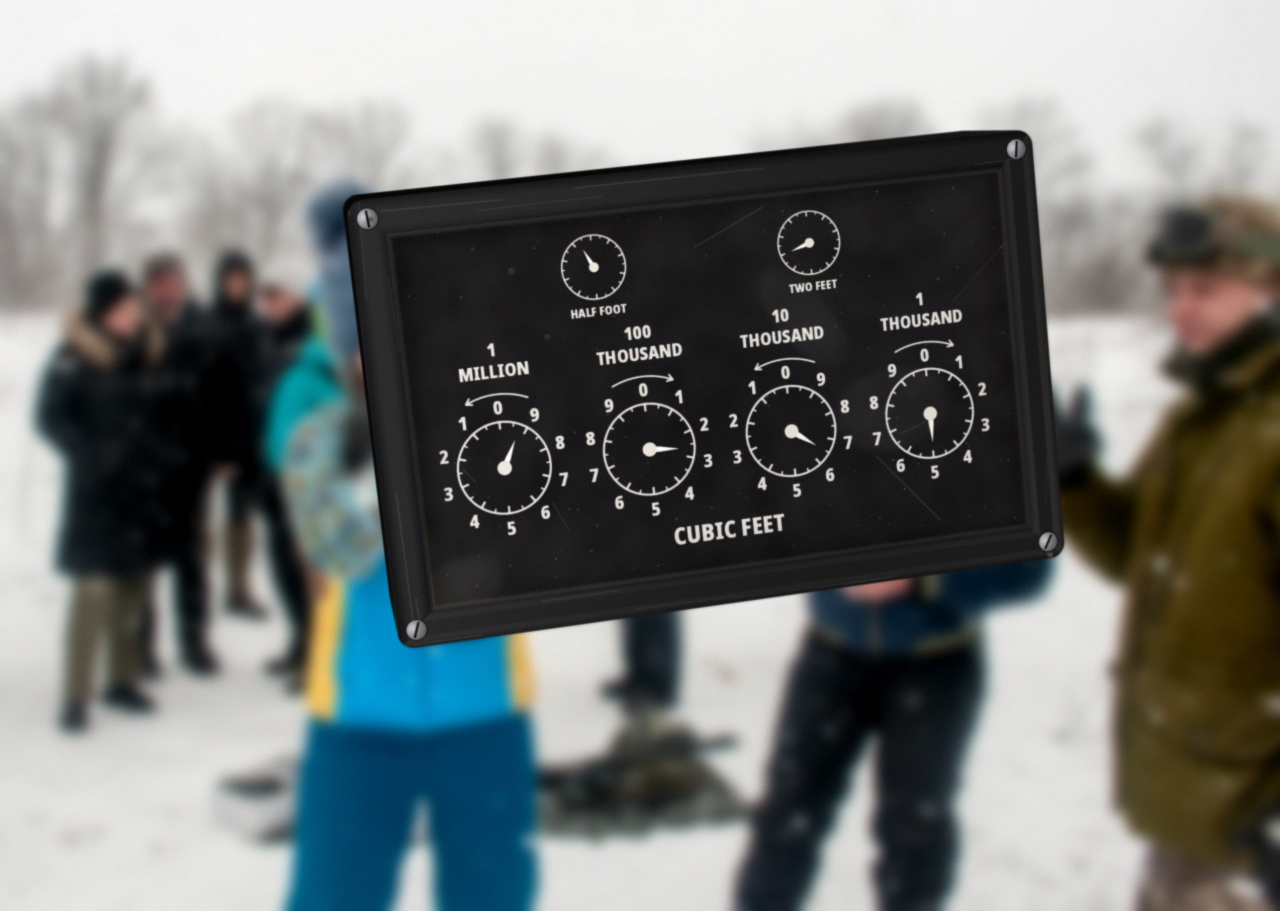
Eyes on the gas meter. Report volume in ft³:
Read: 926500 ft³
